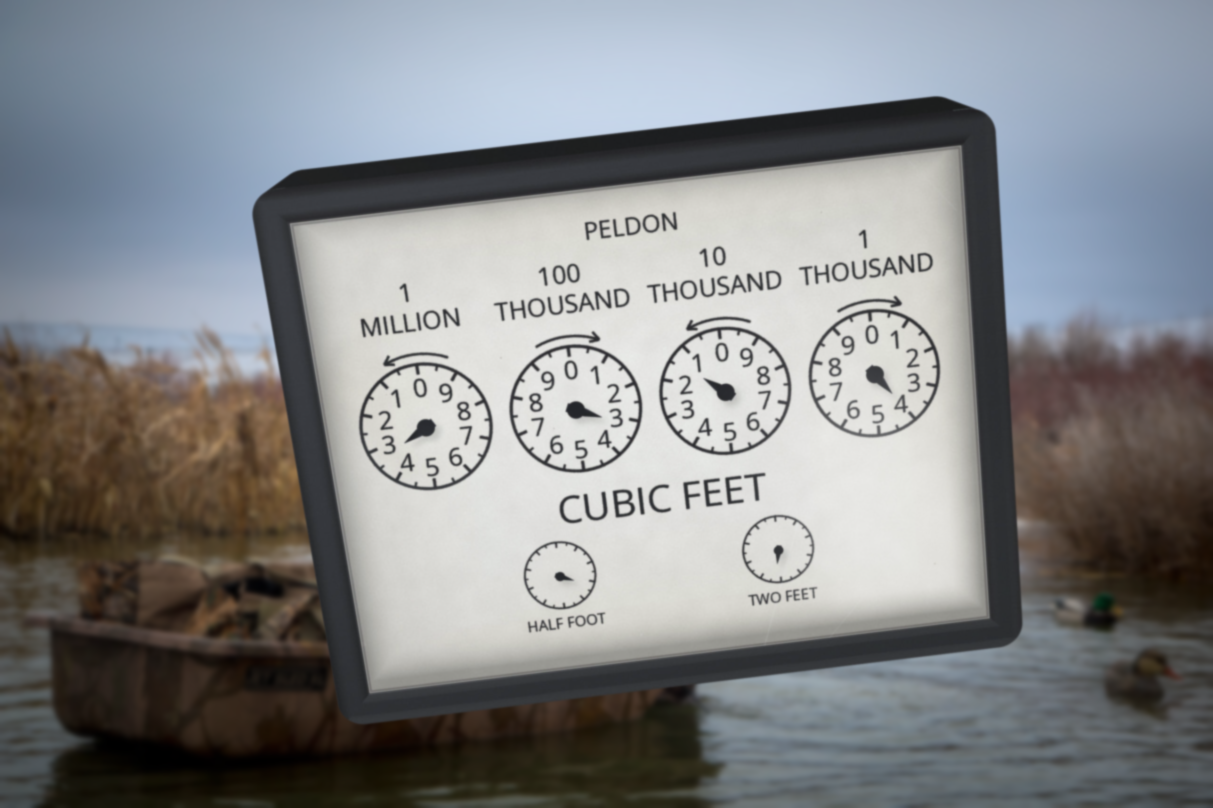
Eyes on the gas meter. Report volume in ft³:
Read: 331400 ft³
